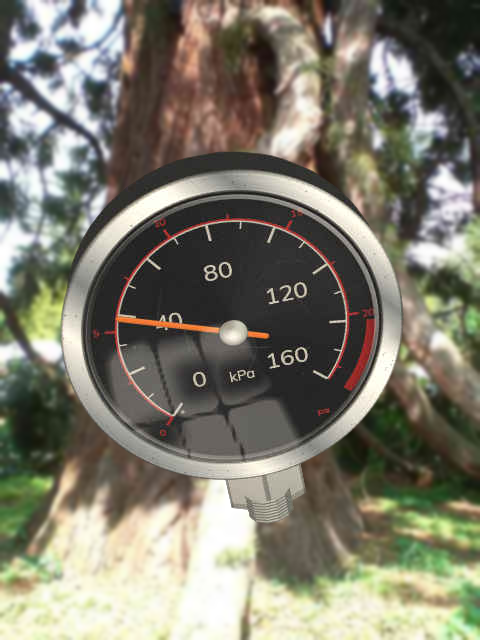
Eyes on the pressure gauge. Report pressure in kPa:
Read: 40 kPa
